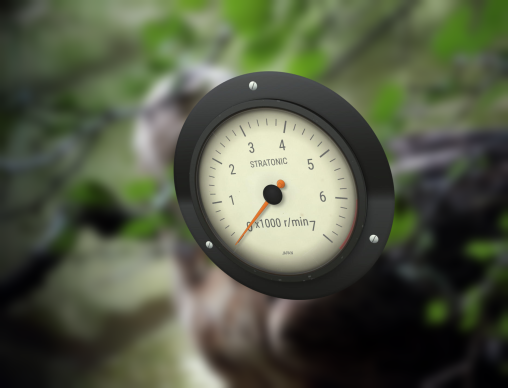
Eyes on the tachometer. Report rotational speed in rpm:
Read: 0 rpm
